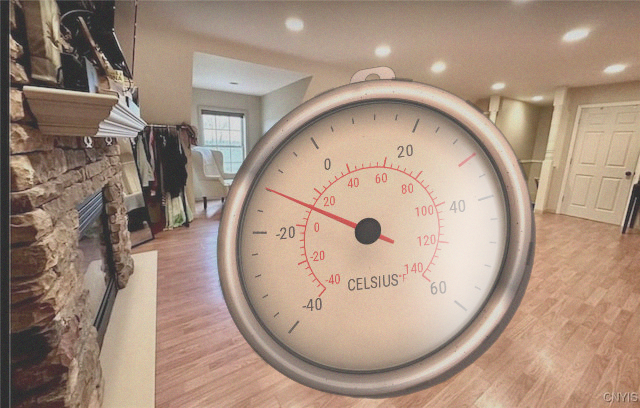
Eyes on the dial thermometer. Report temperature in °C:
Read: -12 °C
